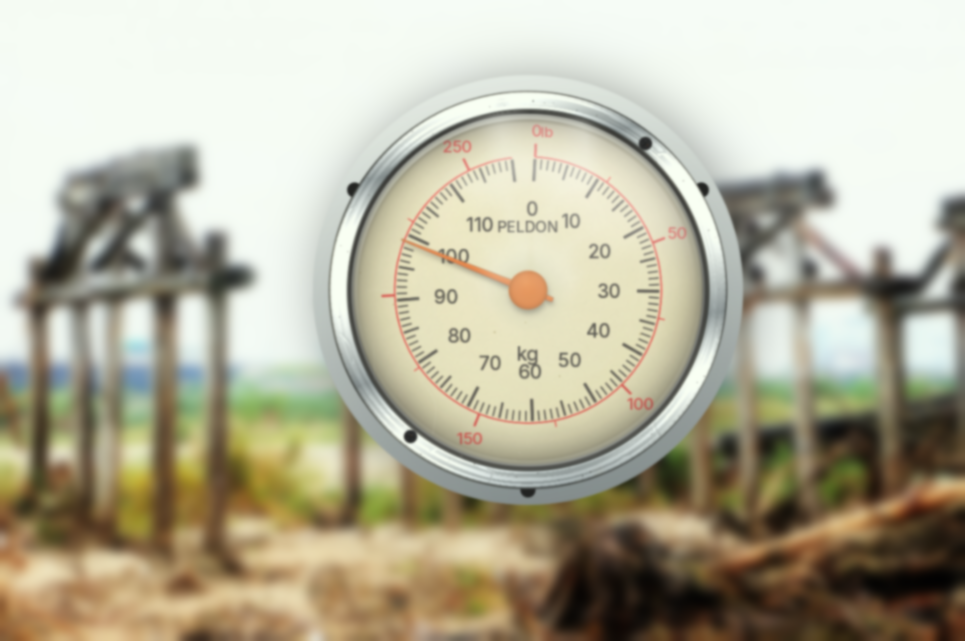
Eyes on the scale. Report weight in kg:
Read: 99 kg
